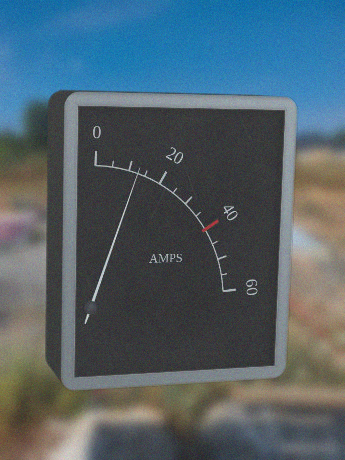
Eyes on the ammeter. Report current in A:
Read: 12.5 A
